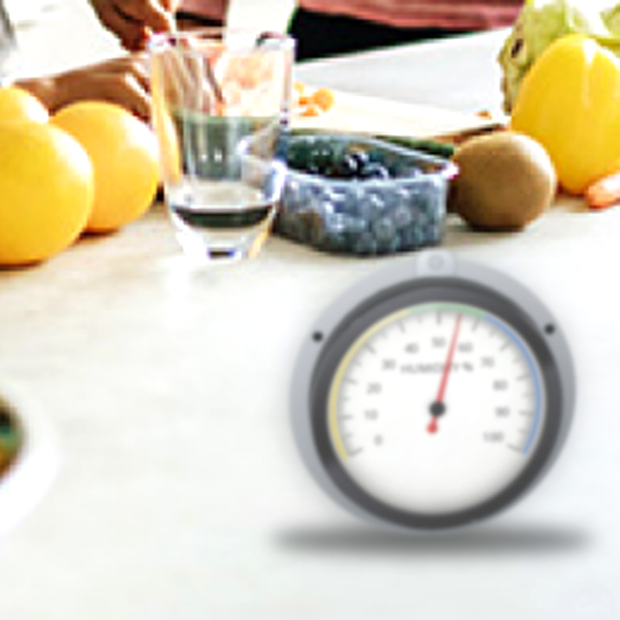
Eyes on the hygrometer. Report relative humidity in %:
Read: 55 %
